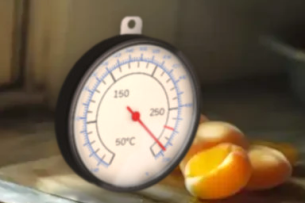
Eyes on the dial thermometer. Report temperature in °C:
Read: 290 °C
